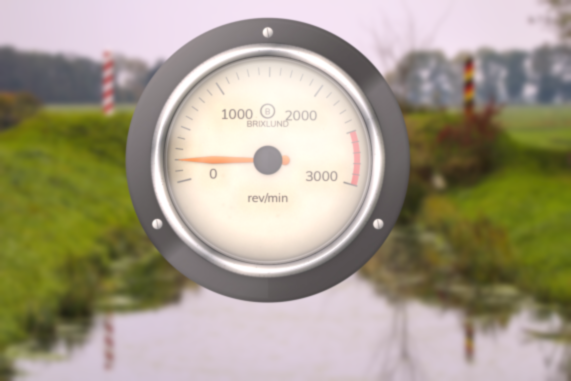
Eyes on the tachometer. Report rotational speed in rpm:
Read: 200 rpm
